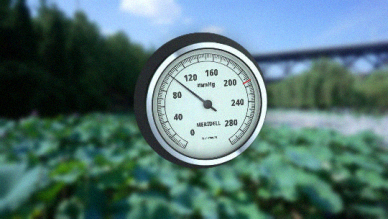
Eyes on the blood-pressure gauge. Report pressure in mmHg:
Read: 100 mmHg
